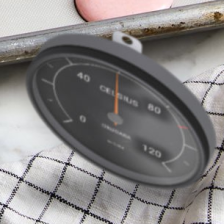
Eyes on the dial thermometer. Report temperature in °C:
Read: 60 °C
